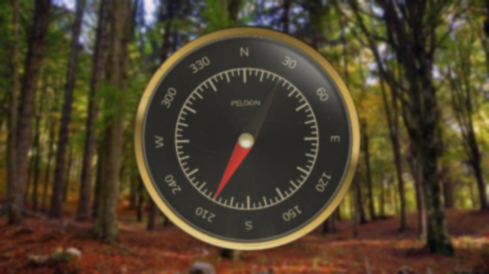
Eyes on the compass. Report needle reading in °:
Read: 210 °
